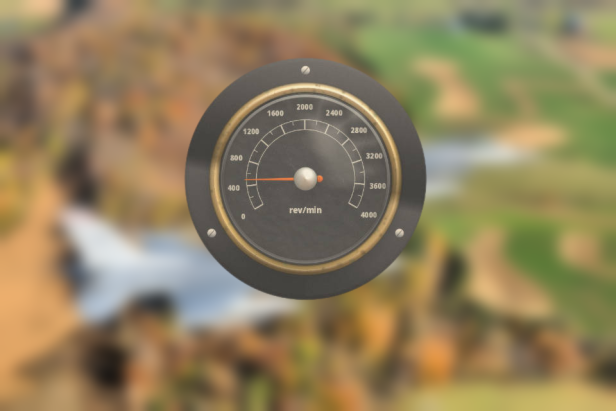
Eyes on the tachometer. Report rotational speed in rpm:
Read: 500 rpm
